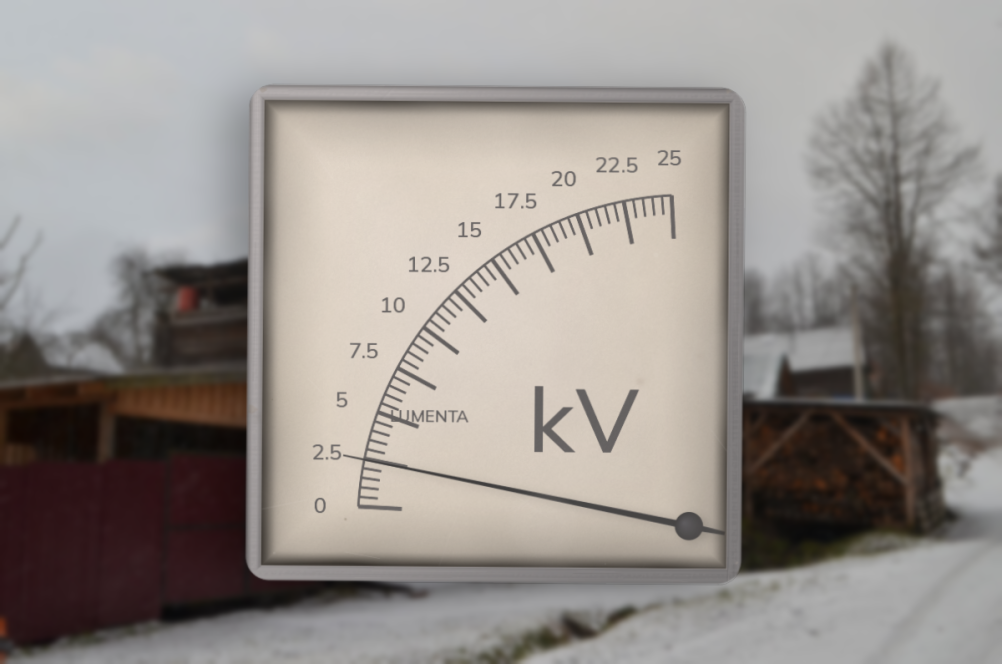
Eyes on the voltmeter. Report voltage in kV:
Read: 2.5 kV
